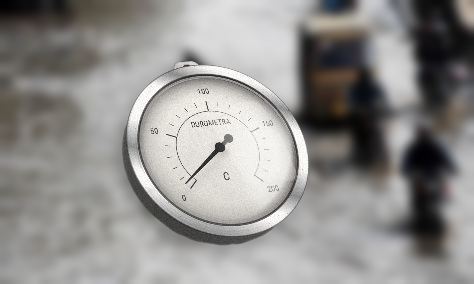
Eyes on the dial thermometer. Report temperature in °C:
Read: 5 °C
